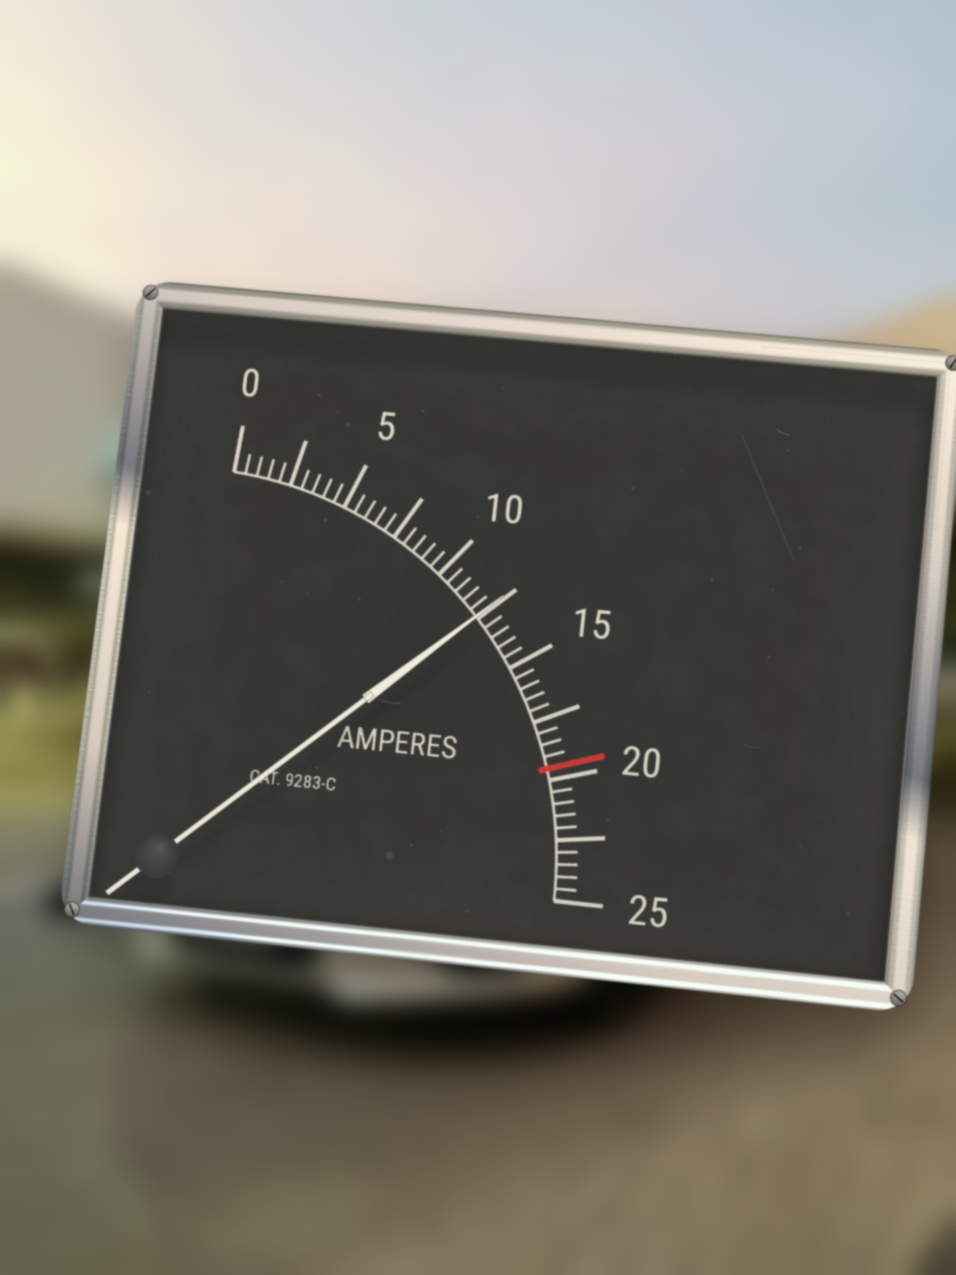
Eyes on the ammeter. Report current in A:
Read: 12.5 A
